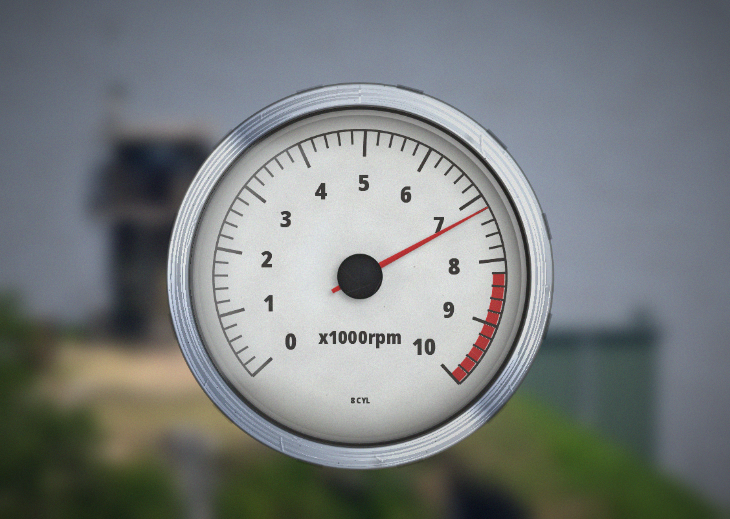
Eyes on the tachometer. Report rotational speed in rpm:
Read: 7200 rpm
